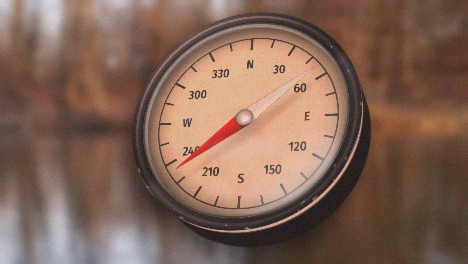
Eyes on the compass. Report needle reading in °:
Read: 232.5 °
